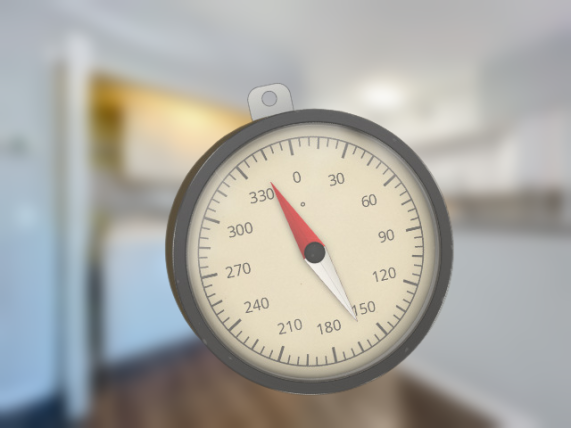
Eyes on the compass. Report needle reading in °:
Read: 340 °
